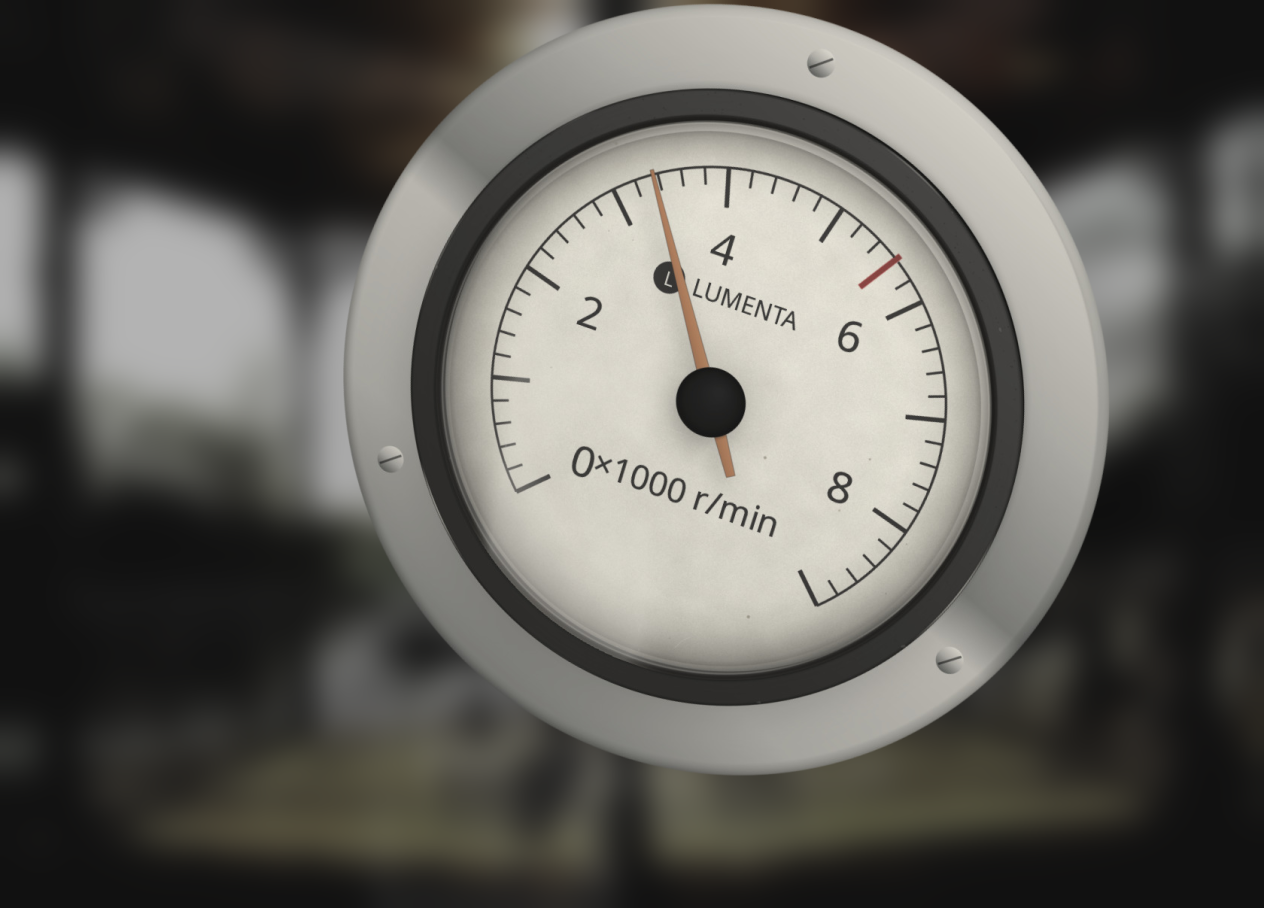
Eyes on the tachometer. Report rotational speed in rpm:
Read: 3400 rpm
